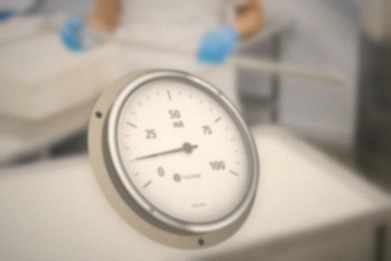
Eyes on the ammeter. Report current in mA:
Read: 10 mA
